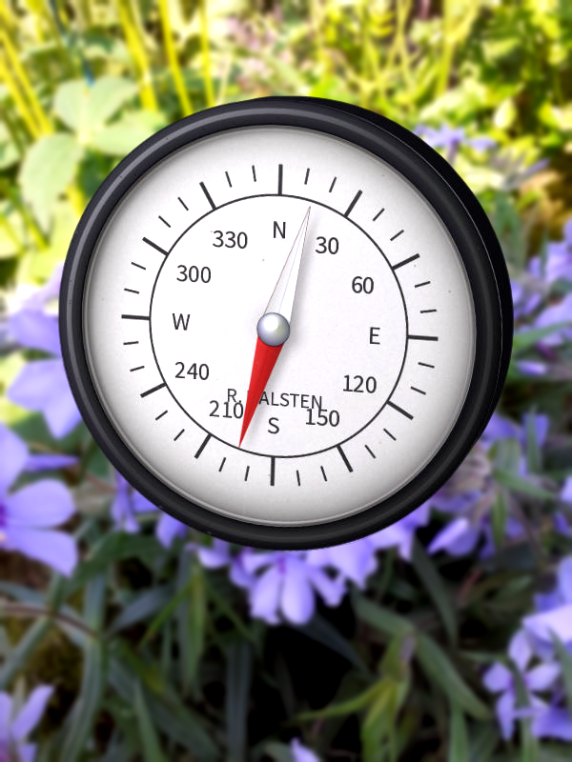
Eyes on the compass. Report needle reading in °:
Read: 195 °
